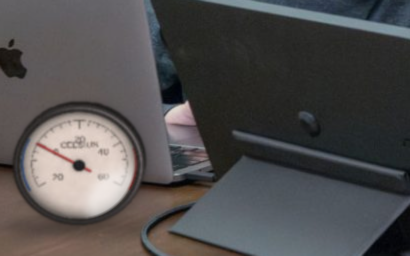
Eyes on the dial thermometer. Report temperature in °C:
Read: 0 °C
